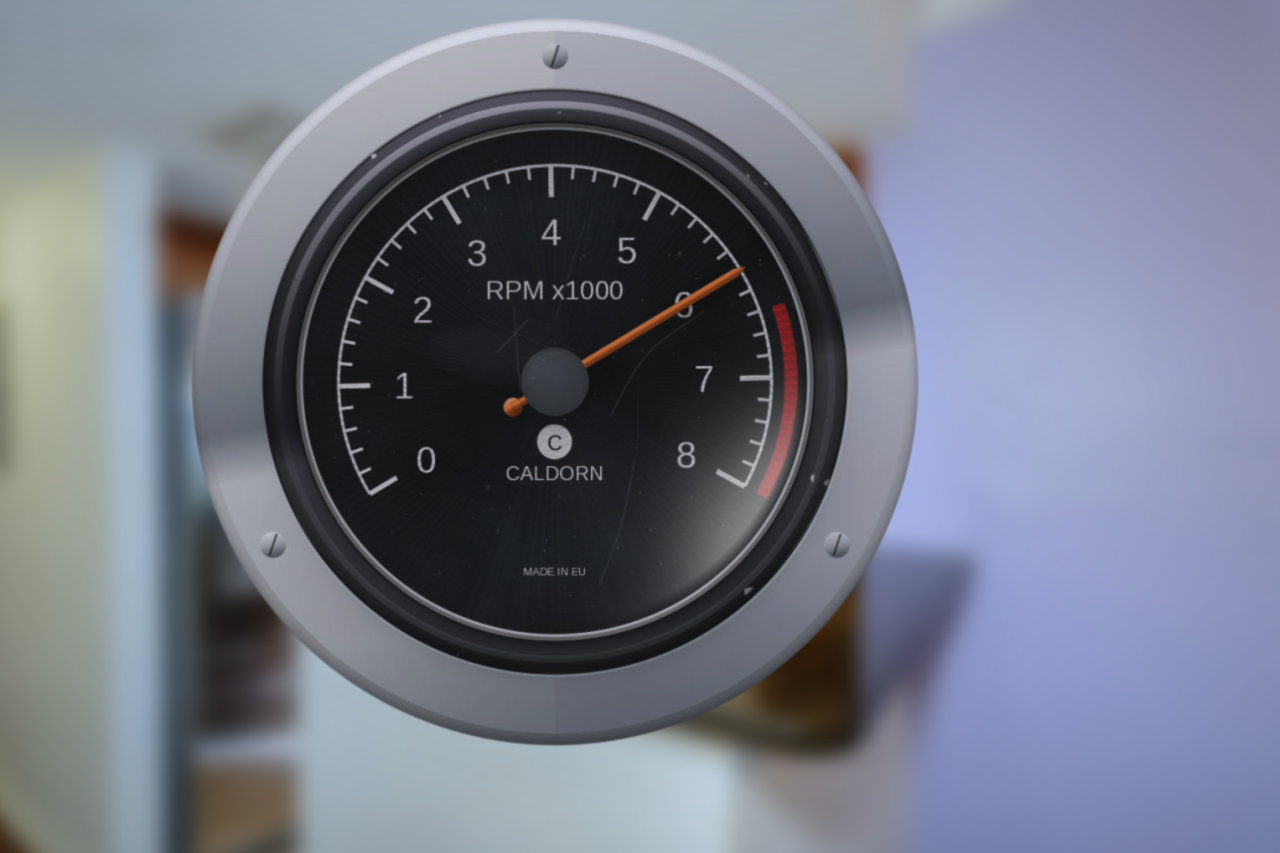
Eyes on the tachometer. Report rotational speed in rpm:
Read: 6000 rpm
